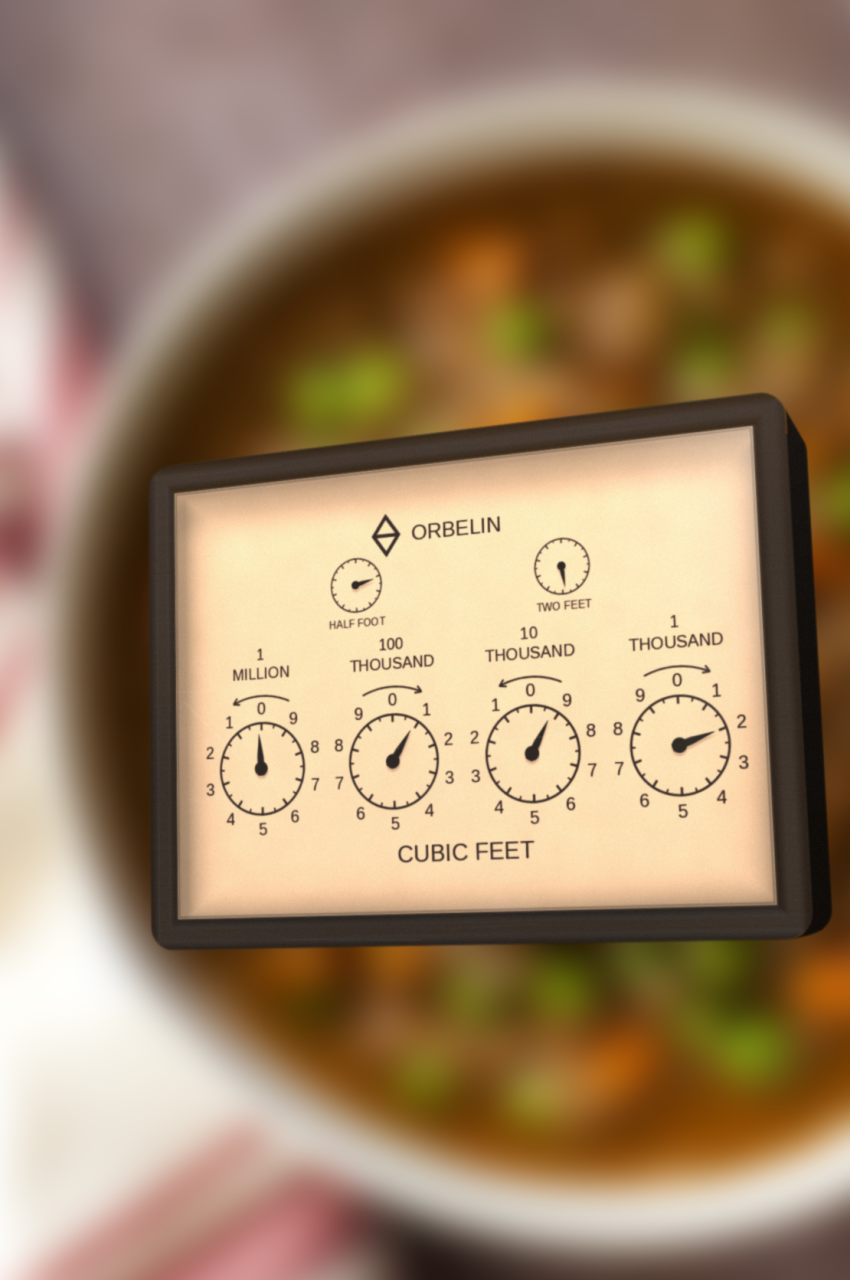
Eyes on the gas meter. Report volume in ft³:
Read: 9200 ft³
